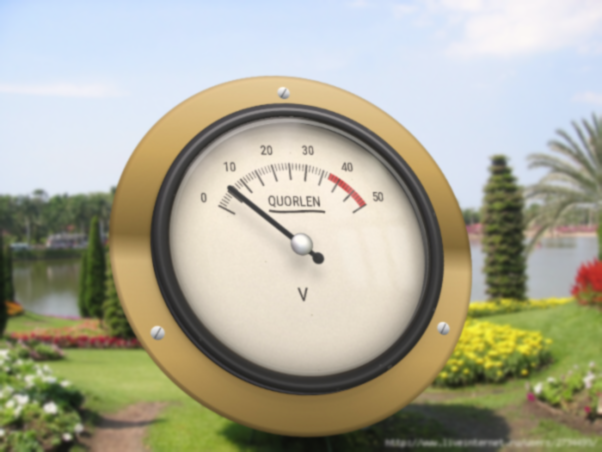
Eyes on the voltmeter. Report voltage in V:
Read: 5 V
